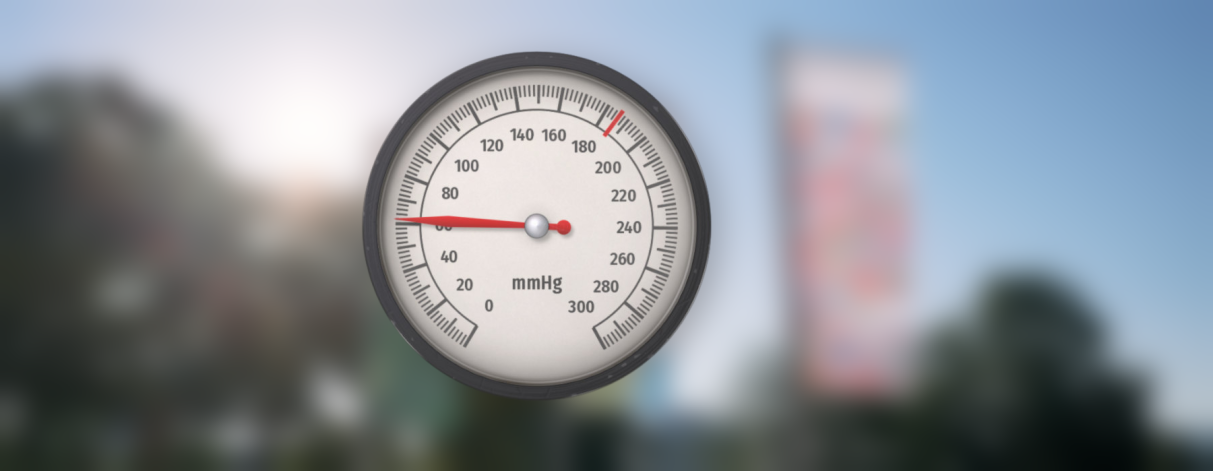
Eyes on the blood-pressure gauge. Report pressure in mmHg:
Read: 62 mmHg
